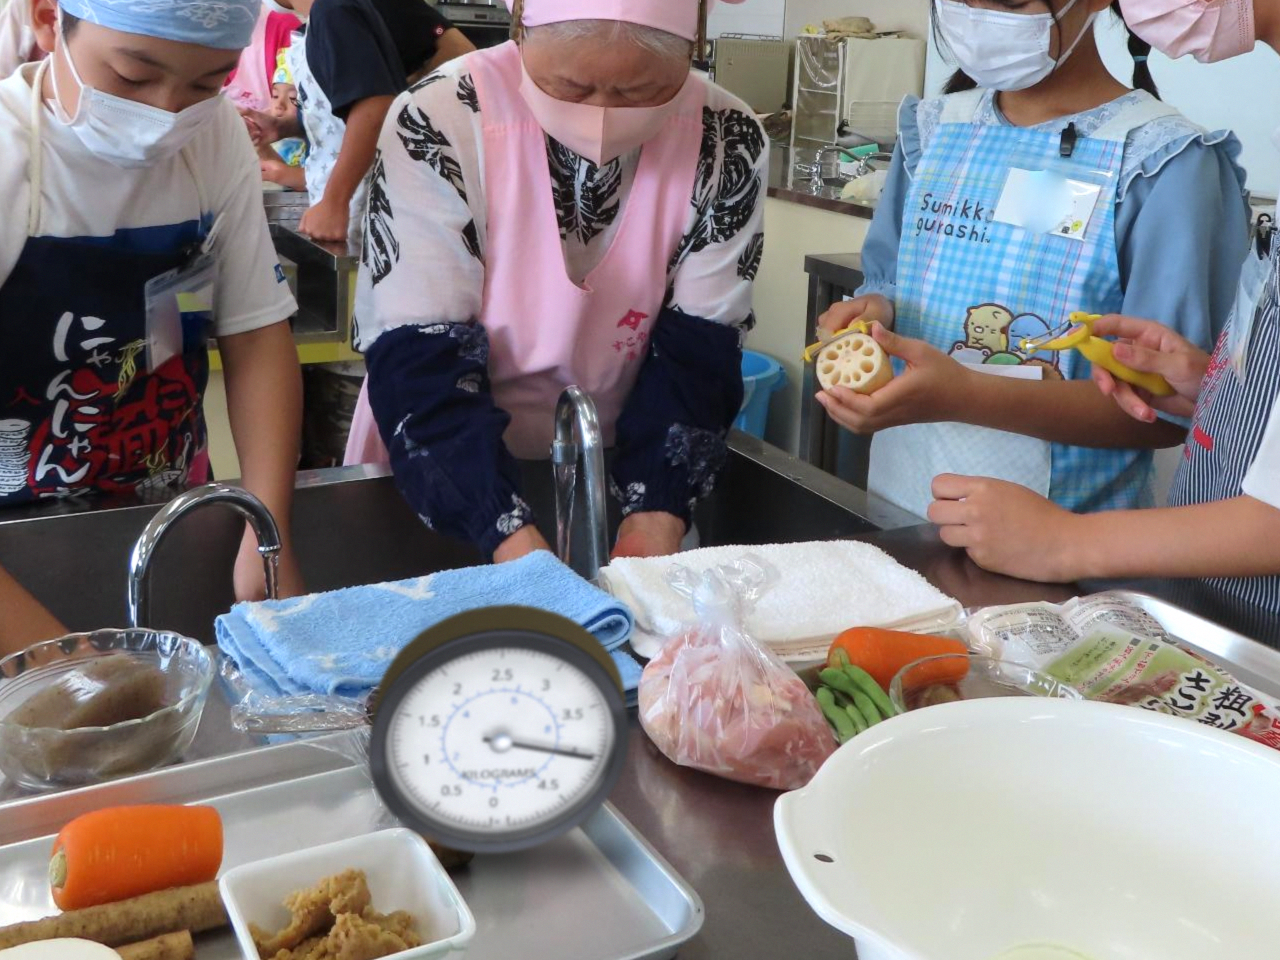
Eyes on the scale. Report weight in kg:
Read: 4 kg
